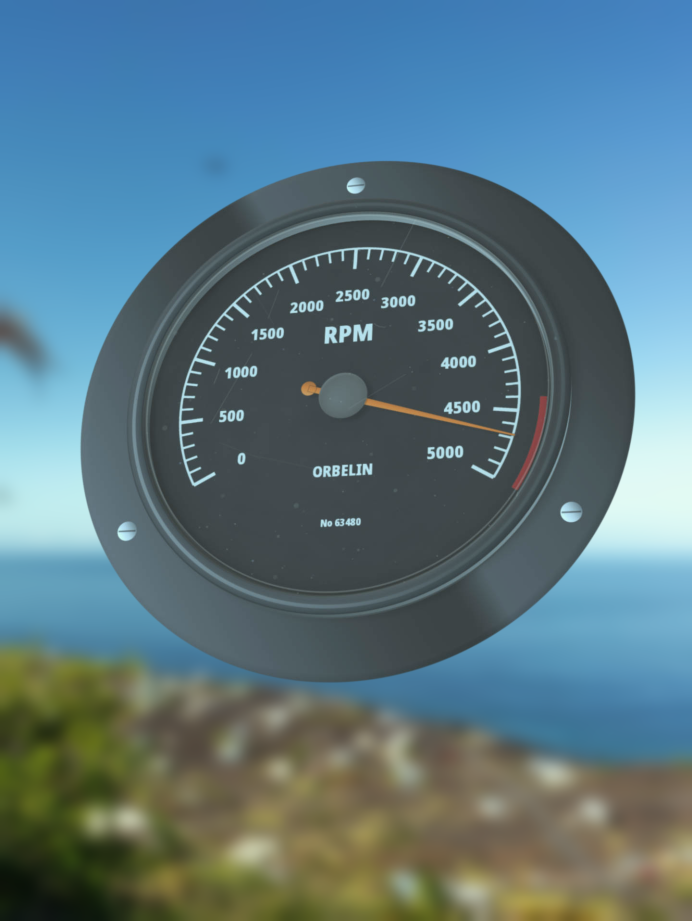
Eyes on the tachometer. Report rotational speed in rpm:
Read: 4700 rpm
